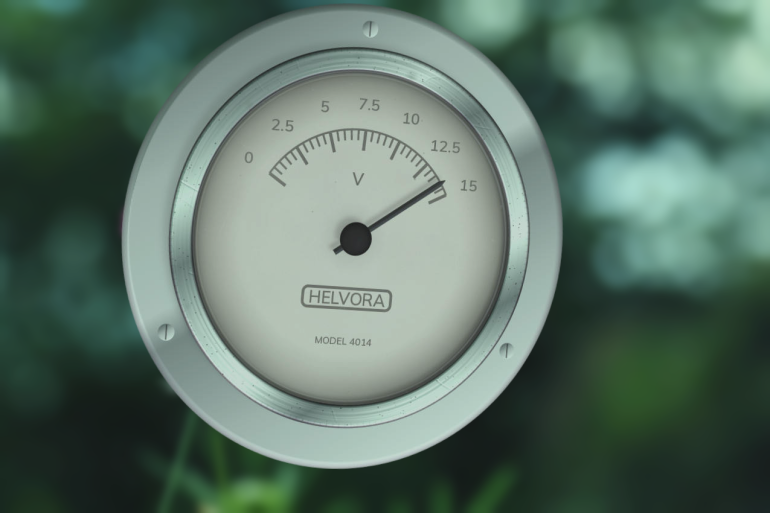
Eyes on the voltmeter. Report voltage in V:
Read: 14 V
